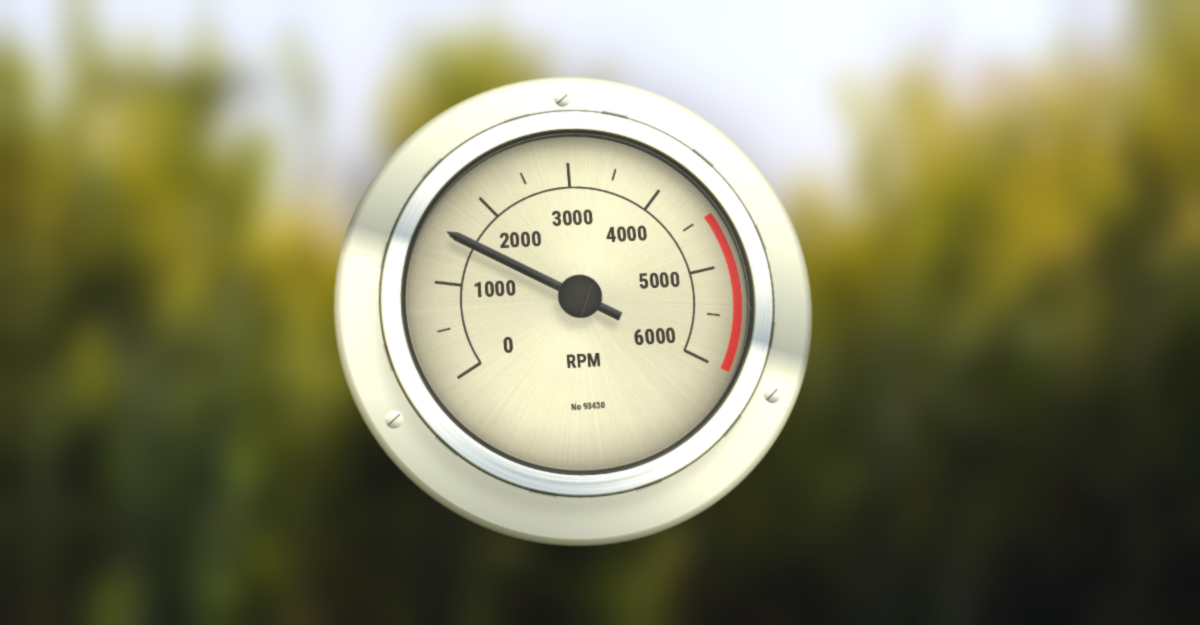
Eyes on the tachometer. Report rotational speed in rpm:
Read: 1500 rpm
